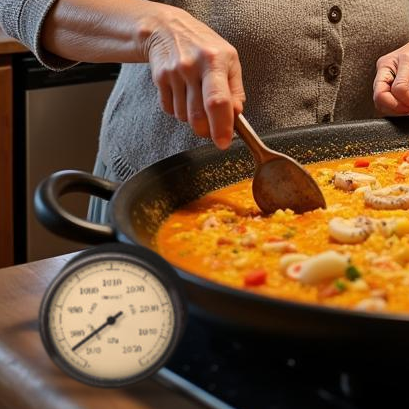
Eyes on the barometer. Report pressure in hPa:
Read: 976 hPa
